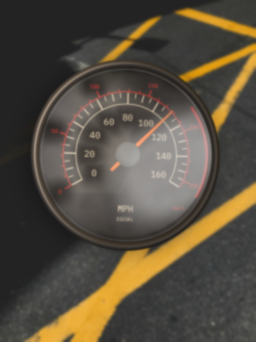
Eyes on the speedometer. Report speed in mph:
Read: 110 mph
